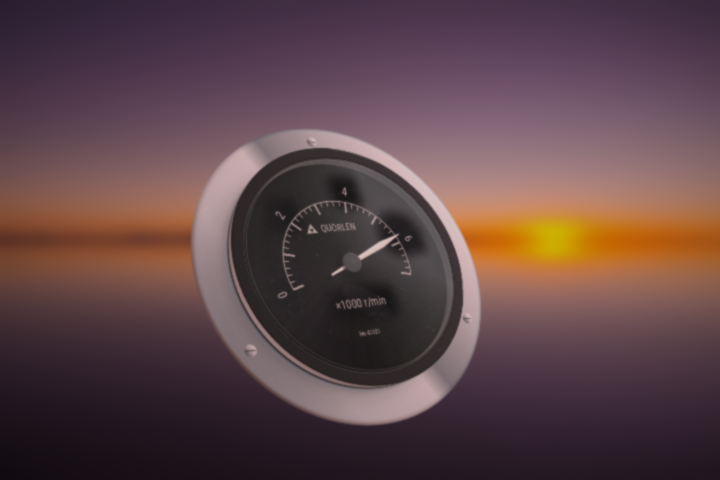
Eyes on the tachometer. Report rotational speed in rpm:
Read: 5800 rpm
